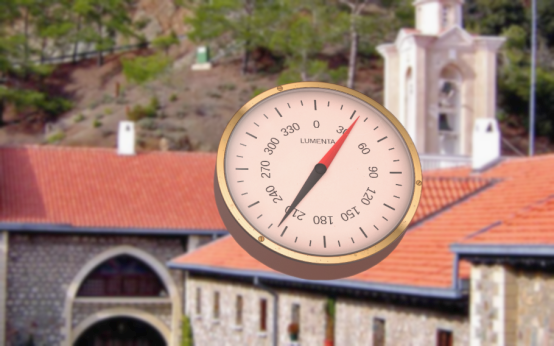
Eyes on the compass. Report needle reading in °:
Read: 35 °
